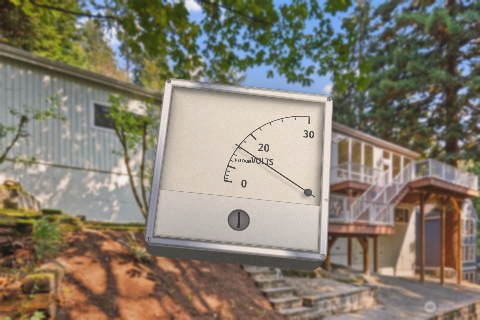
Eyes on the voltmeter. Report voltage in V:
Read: 16 V
